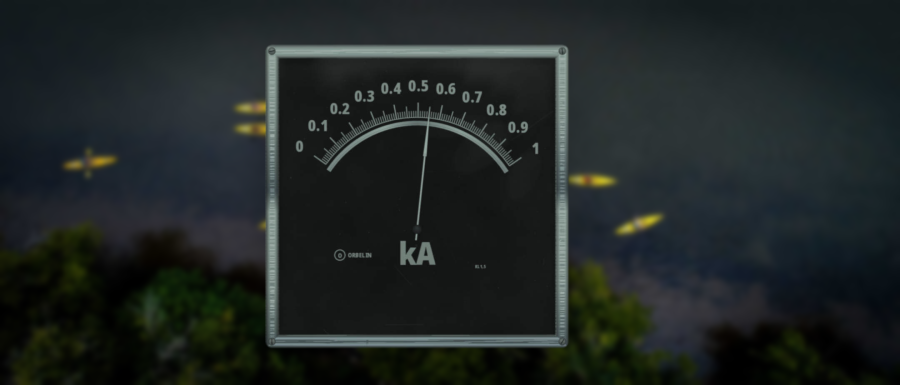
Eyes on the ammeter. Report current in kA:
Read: 0.55 kA
